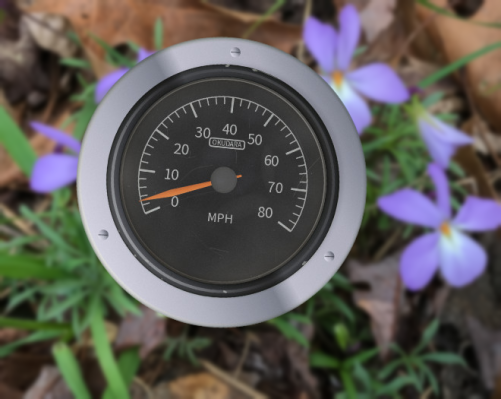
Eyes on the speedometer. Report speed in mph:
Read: 3 mph
